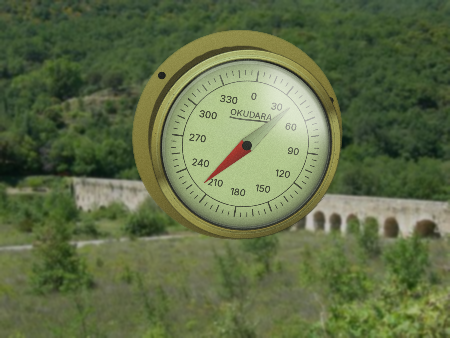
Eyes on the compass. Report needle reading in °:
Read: 220 °
